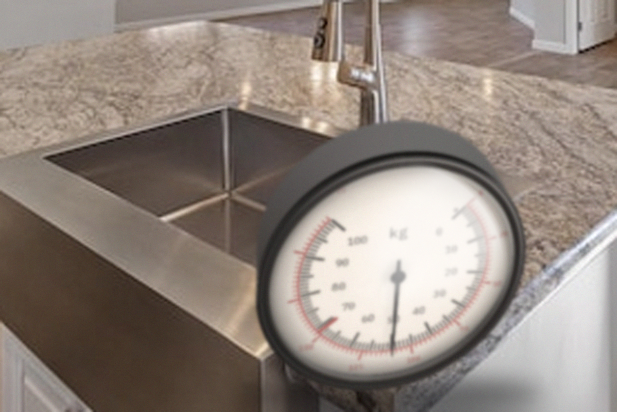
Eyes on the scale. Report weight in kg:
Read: 50 kg
